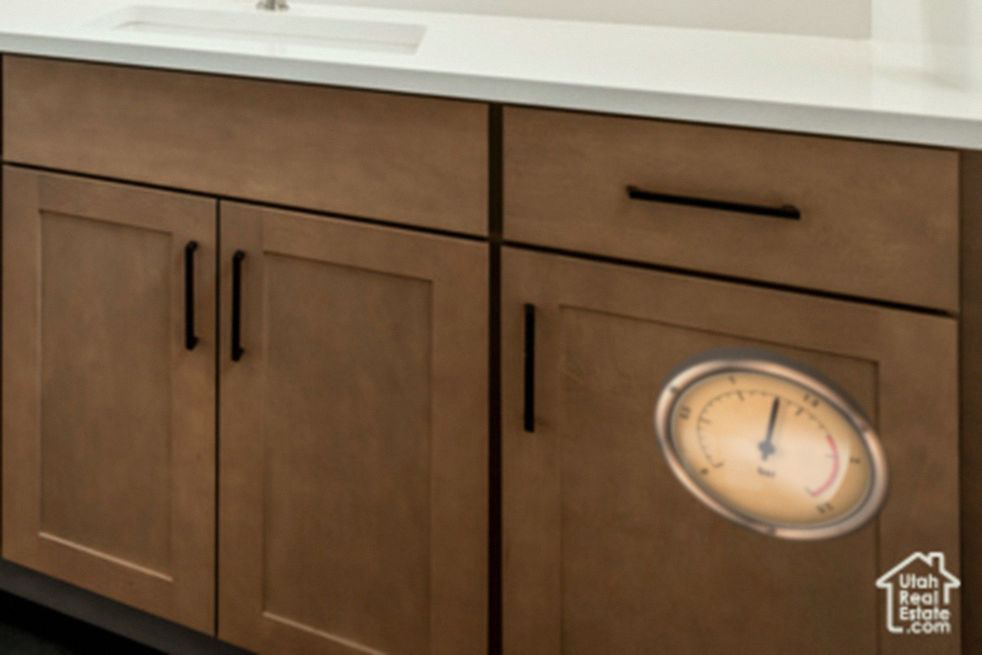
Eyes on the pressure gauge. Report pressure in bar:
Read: 1.3 bar
